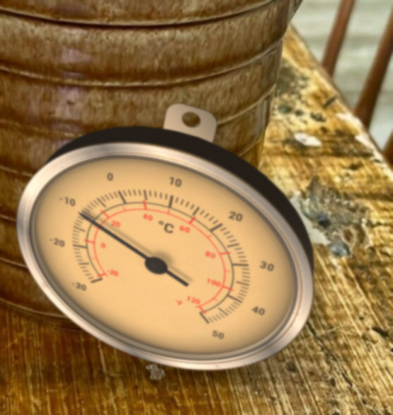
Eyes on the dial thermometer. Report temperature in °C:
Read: -10 °C
